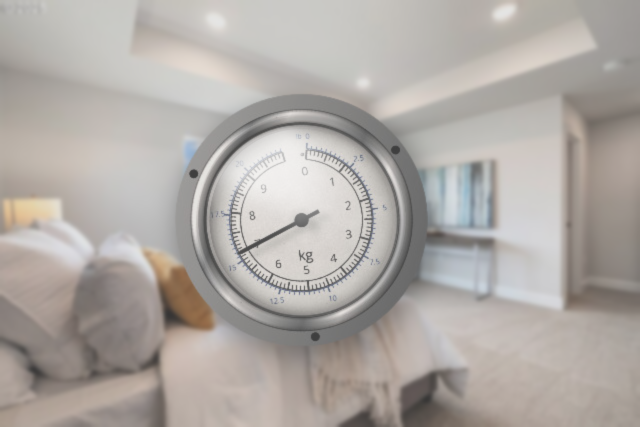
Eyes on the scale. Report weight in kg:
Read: 7 kg
